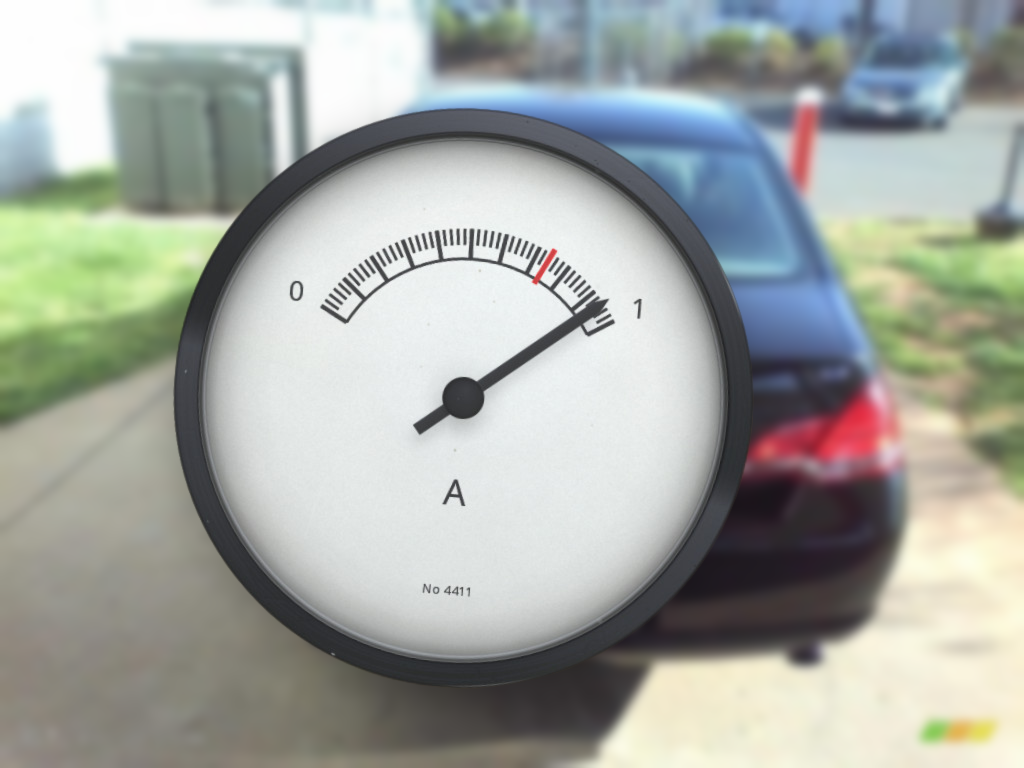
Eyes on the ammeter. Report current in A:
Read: 0.94 A
